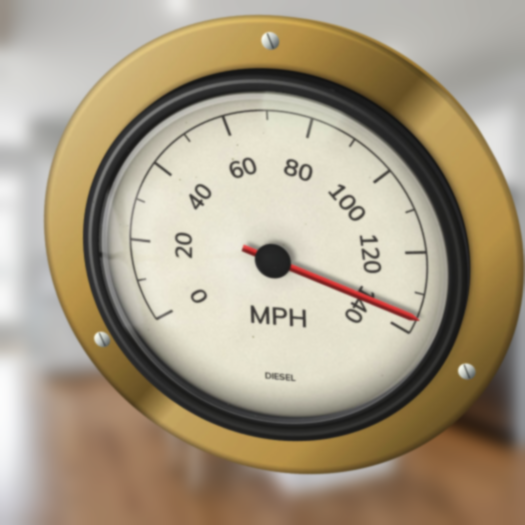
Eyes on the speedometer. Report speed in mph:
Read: 135 mph
